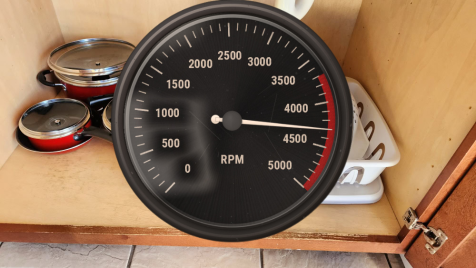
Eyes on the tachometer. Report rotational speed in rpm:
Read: 4300 rpm
